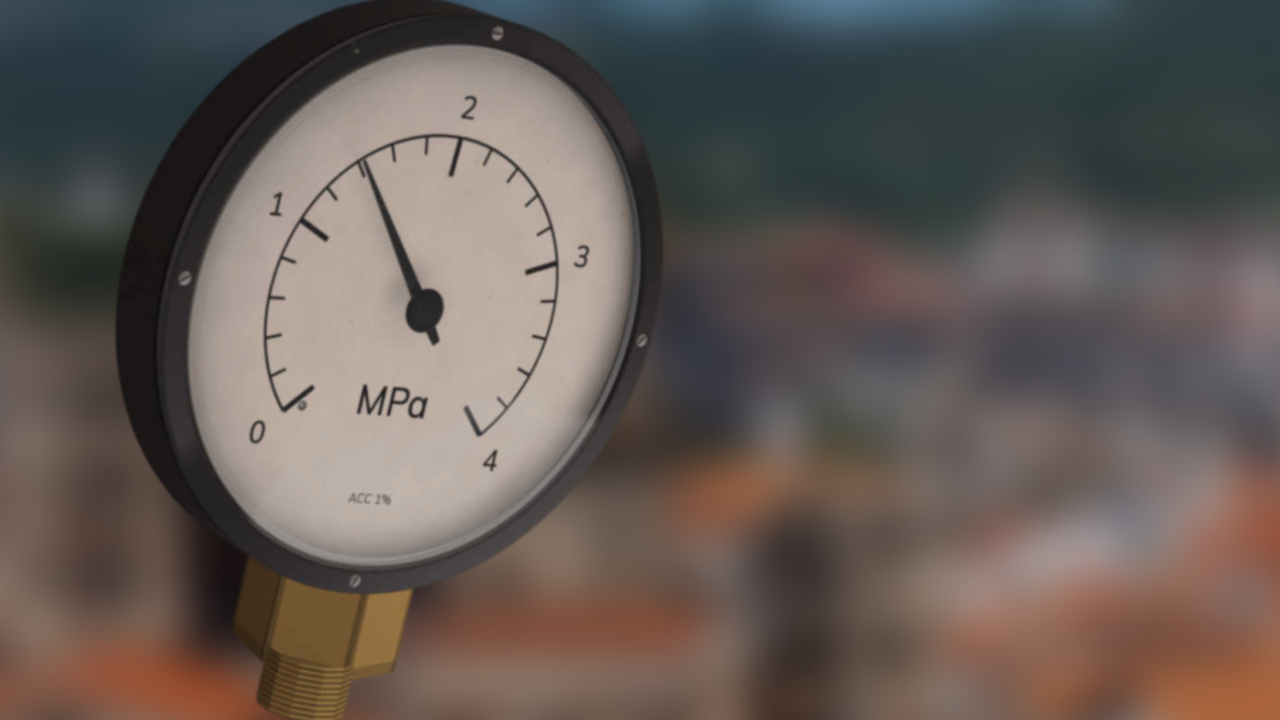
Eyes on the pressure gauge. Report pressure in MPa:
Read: 1.4 MPa
